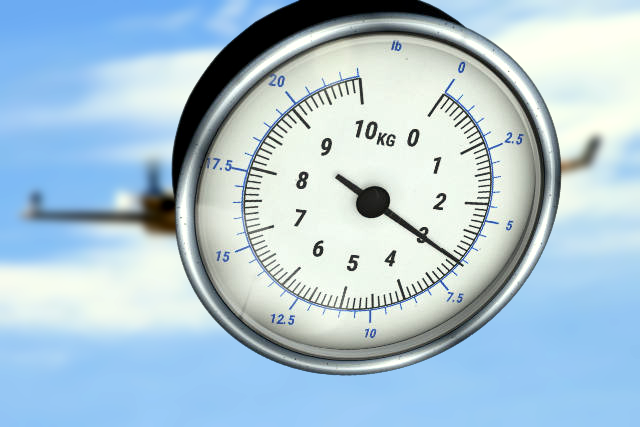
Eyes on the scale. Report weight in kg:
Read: 3 kg
